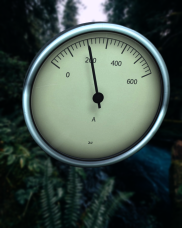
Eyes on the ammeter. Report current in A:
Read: 200 A
